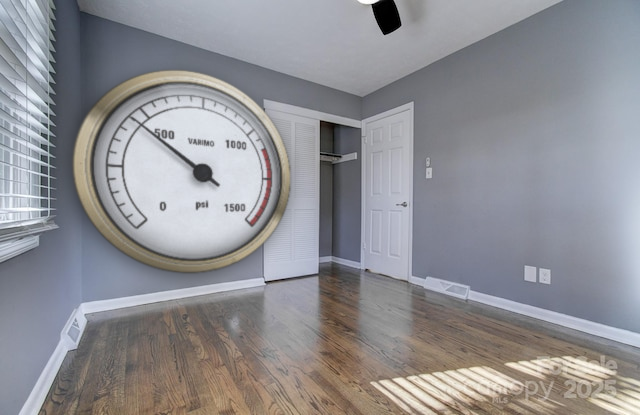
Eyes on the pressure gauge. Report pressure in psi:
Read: 450 psi
